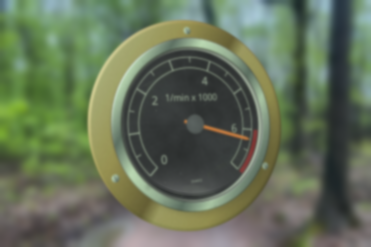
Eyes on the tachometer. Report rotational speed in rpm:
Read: 6250 rpm
